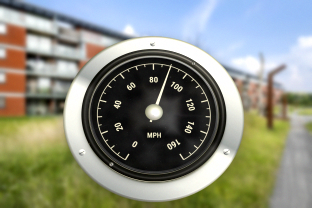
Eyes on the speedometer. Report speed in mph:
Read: 90 mph
